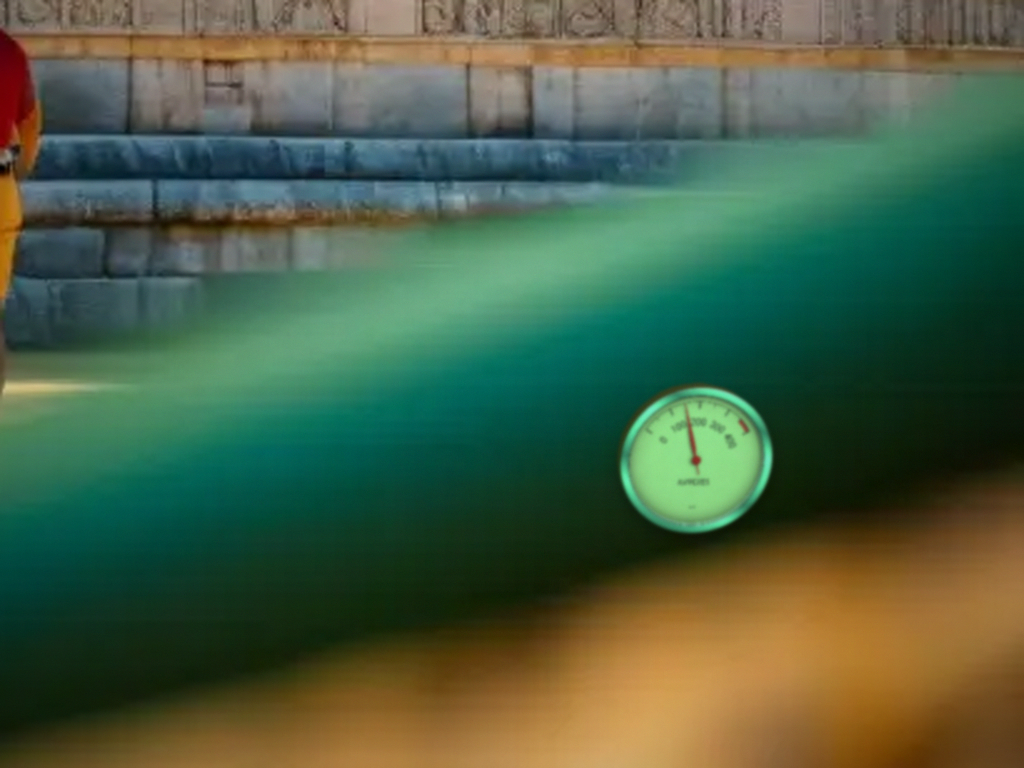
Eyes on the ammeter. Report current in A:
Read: 150 A
